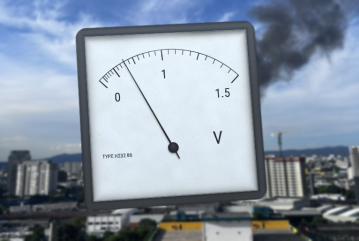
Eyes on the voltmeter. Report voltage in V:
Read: 0.65 V
